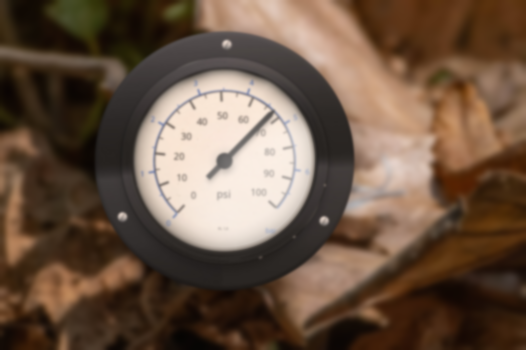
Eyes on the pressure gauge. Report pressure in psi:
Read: 67.5 psi
